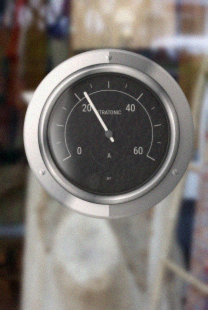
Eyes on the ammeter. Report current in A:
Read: 22.5 A
